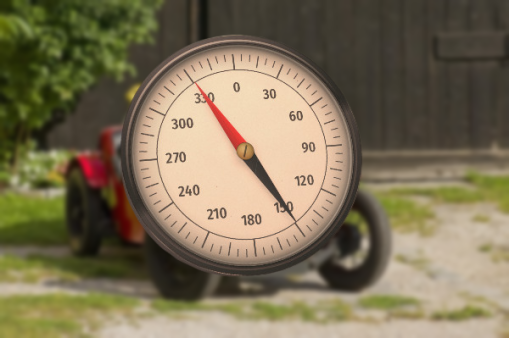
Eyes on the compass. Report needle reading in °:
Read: 330 °
